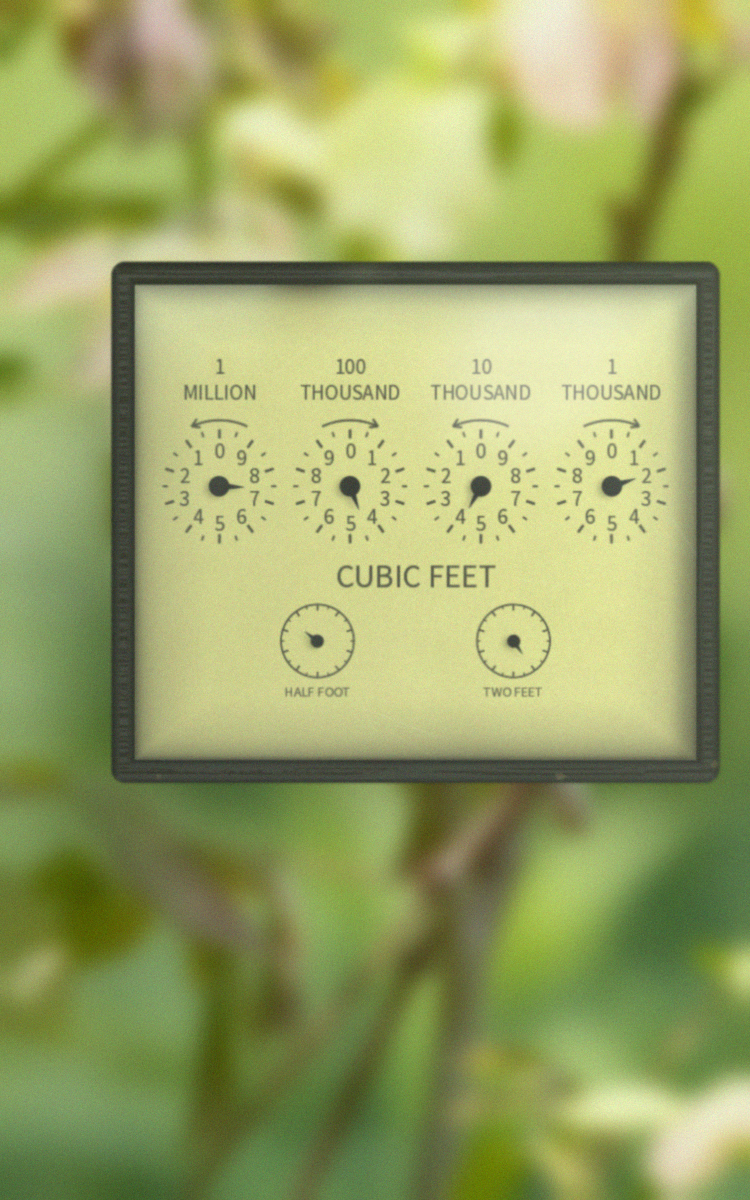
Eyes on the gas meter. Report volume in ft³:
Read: 744200 ft³
